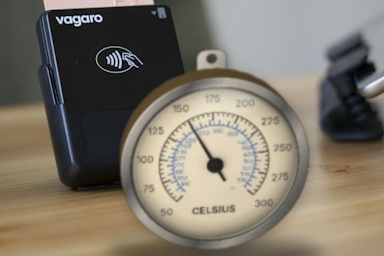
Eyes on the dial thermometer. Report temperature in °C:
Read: 150 °C
